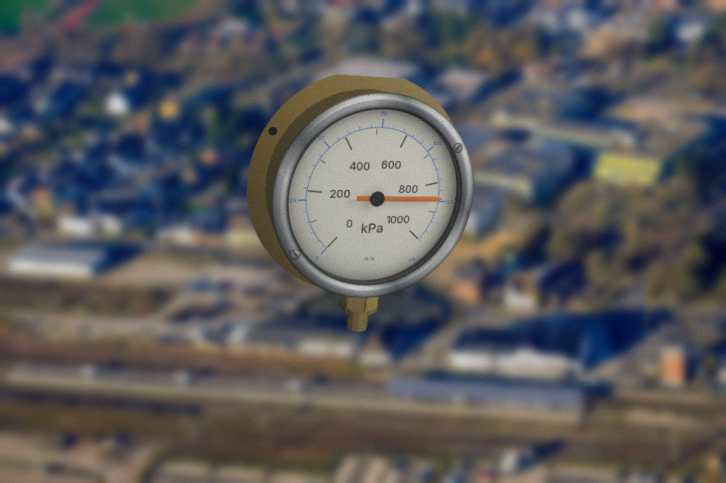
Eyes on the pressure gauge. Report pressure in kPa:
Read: 850 kPa
